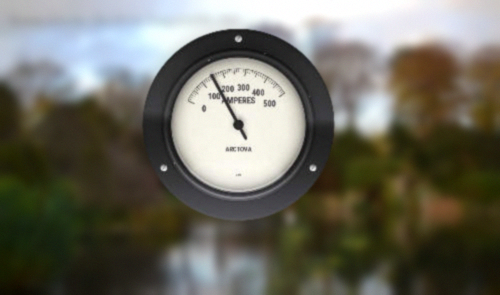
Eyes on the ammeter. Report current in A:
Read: 150 A
